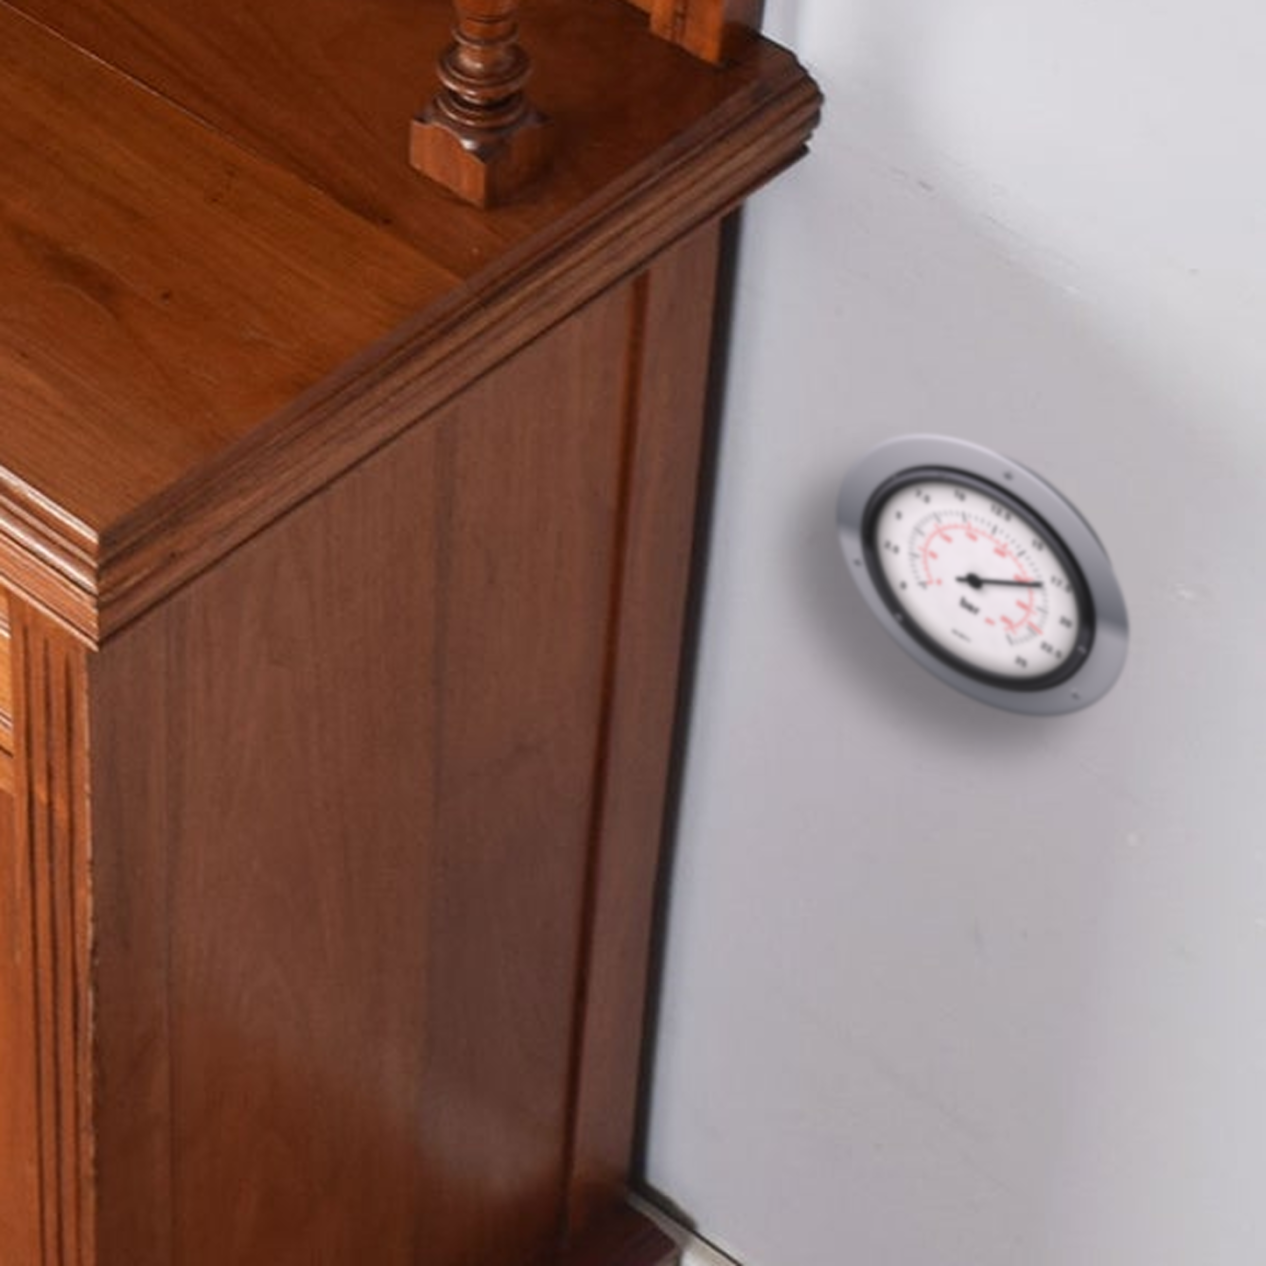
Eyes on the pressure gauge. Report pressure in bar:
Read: 17.5 bar
